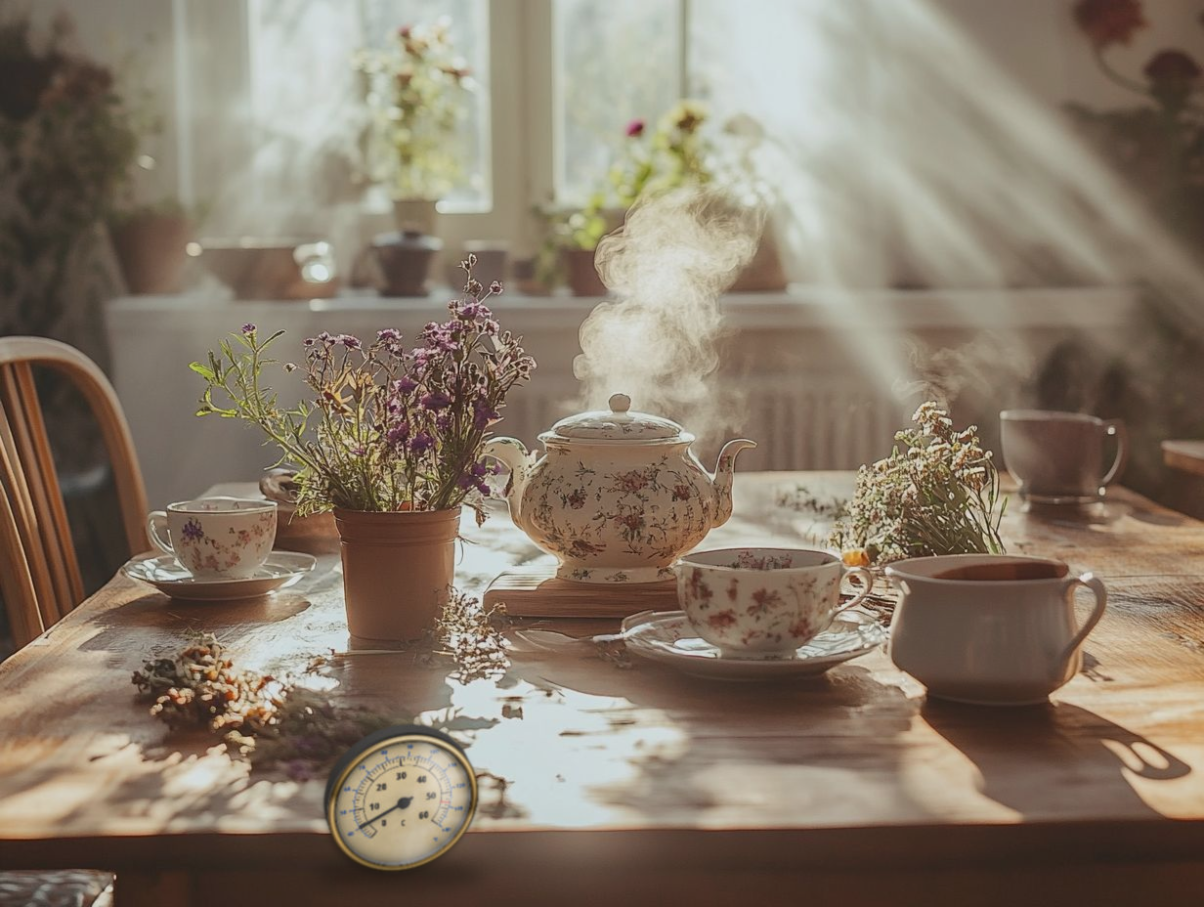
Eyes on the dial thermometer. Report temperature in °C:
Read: 5 °C
